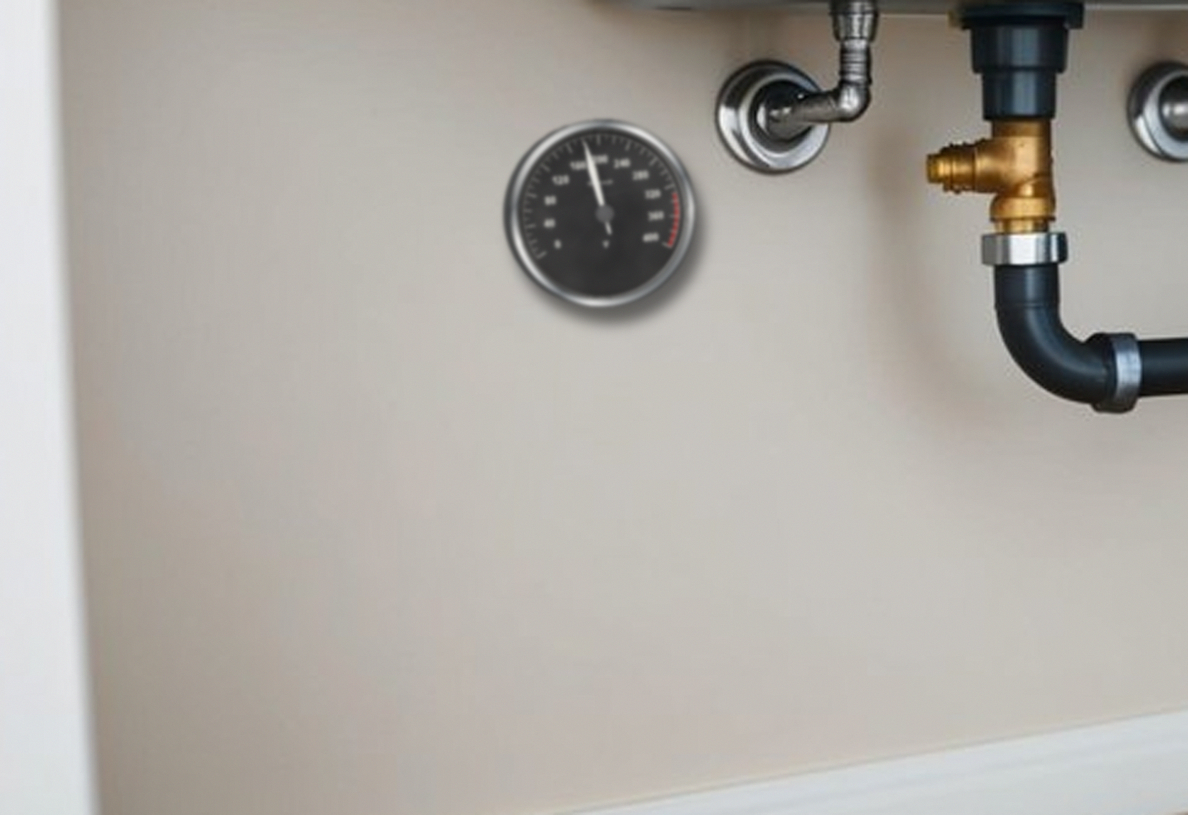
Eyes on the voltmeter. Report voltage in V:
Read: 180 V
